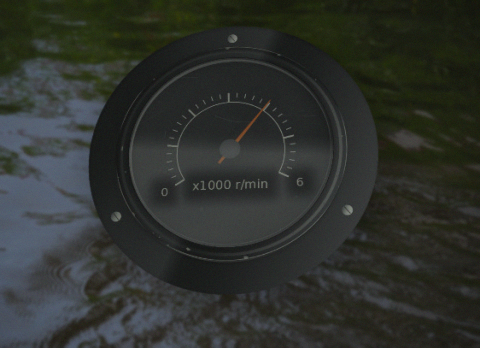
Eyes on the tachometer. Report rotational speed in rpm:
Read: 4000 rpm
